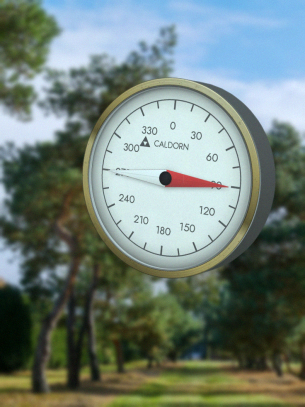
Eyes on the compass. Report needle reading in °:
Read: 90 °
